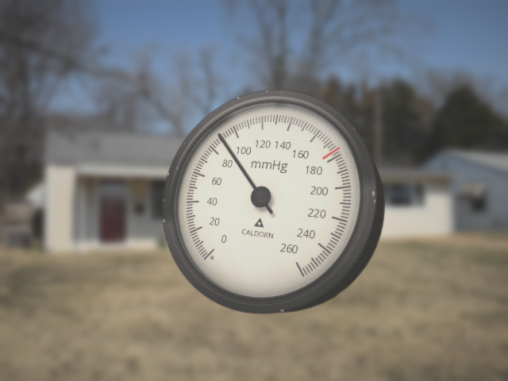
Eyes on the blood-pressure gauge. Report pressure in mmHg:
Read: 90 mmHg
